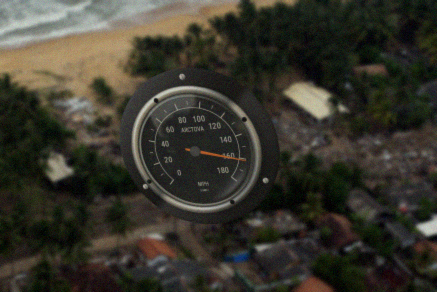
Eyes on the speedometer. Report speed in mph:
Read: 160 mph
